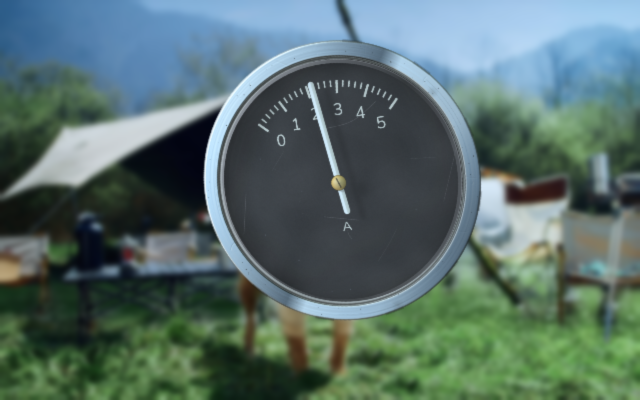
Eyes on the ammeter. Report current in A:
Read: 2.2 A
